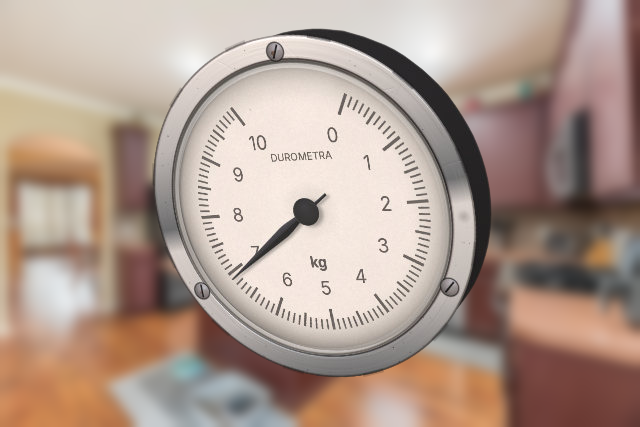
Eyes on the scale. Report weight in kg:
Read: 6.9 kg
